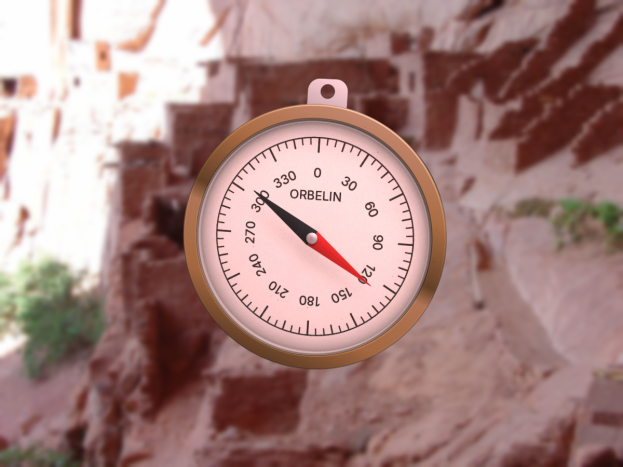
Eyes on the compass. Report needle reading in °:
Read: 125 °
